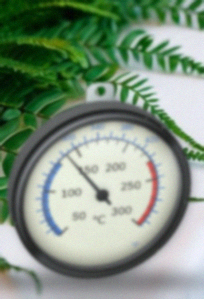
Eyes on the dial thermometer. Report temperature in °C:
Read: 140 °C
